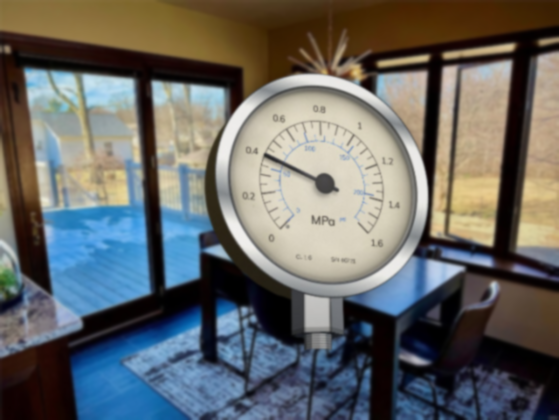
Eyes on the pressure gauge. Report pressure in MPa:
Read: 0.4 MPa
